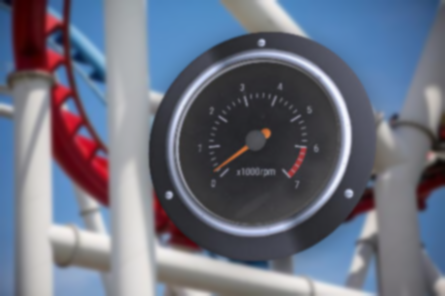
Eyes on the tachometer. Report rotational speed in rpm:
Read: 200 rpm
